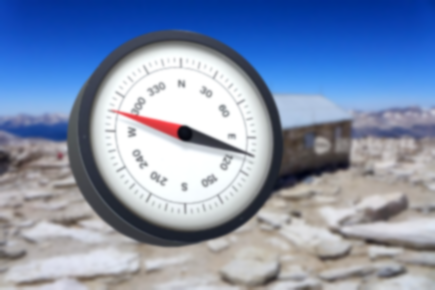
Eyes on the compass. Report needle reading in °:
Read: 285 °
